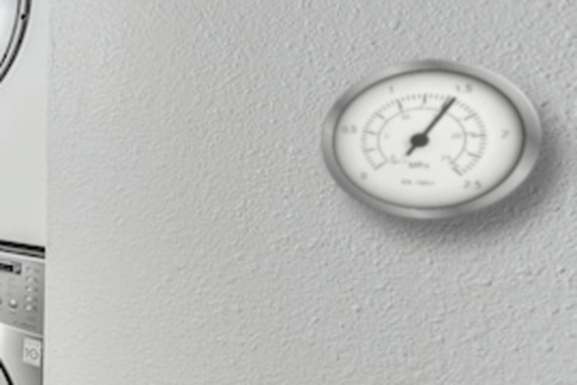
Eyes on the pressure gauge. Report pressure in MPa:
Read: 1.5 MPa
